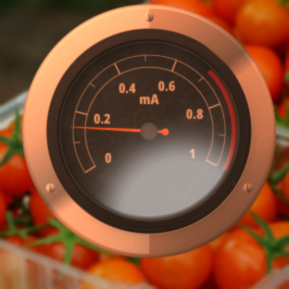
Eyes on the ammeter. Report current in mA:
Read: 0.15 mA
